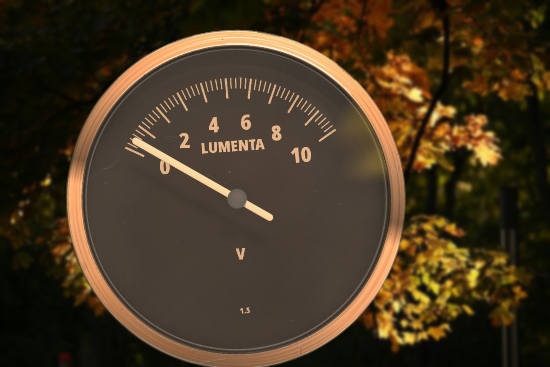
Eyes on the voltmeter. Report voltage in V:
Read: 0.4 V
